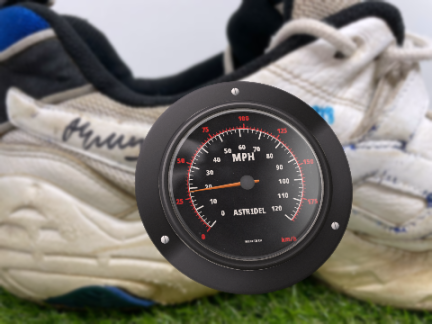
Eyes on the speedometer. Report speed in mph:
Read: 18 mph
